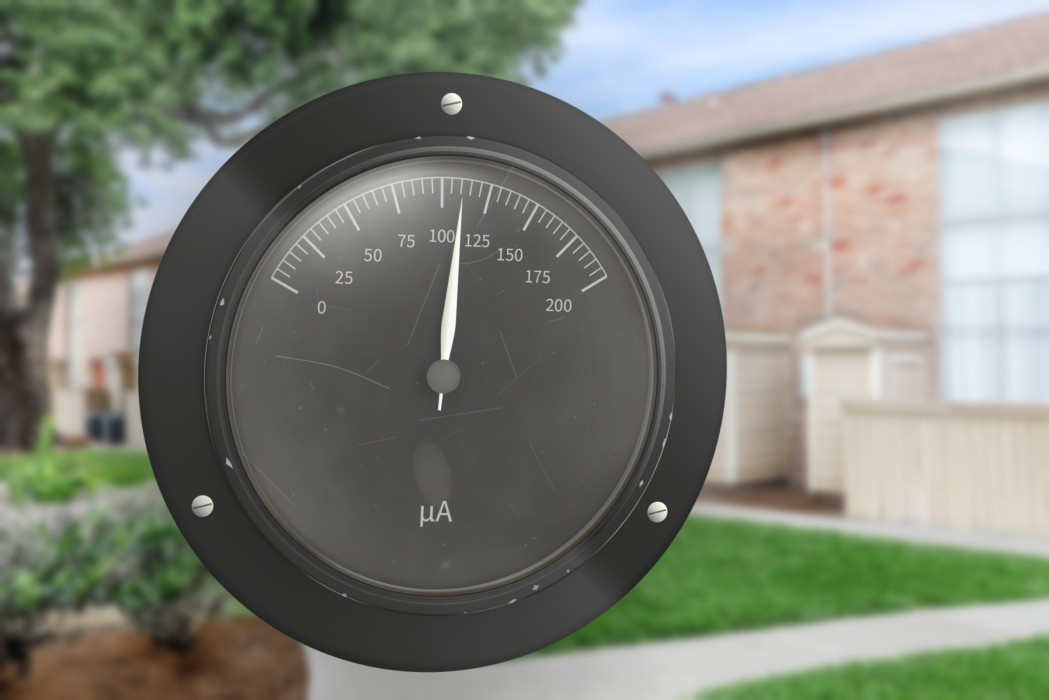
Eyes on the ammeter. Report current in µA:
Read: 110 µA
